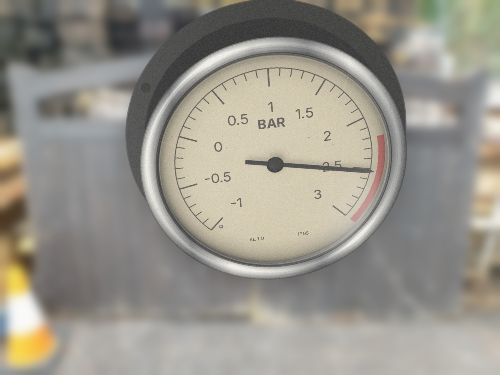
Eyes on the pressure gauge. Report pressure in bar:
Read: 2.5 bar
